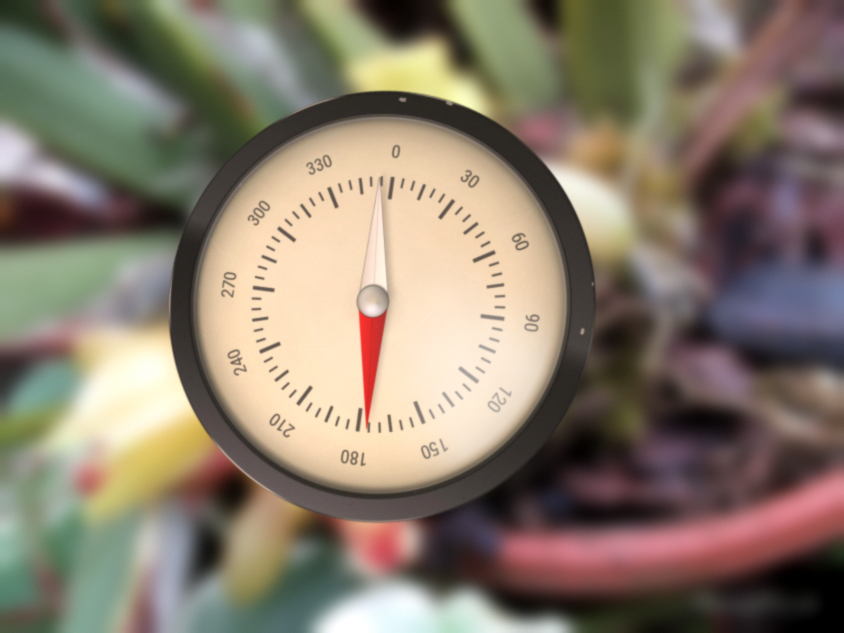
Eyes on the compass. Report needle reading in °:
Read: 175 °
